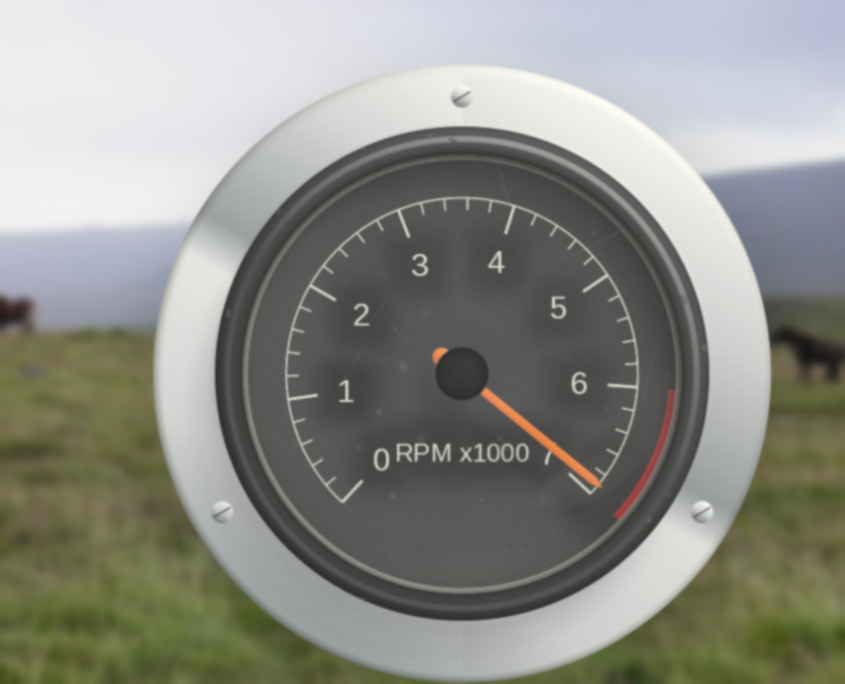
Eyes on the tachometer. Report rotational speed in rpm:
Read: 6900 rpm
